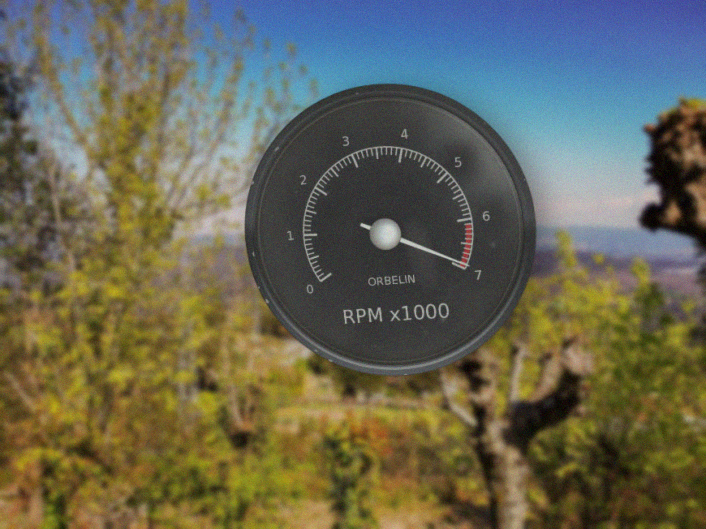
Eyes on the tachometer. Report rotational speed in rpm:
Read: 6900 rpm
